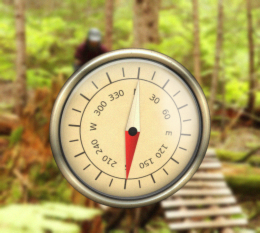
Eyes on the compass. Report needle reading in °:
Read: 180 °
